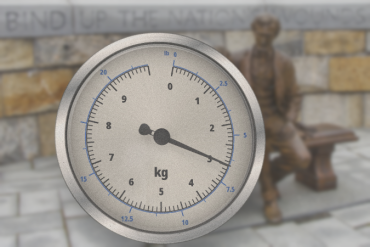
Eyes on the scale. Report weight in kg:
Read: 3 kg
